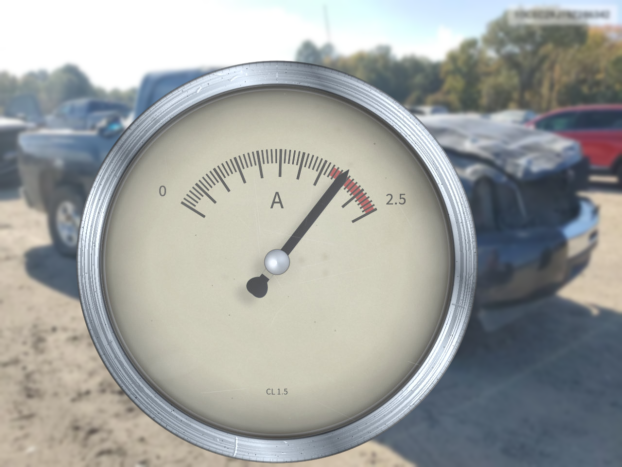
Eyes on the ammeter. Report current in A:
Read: 2 A
